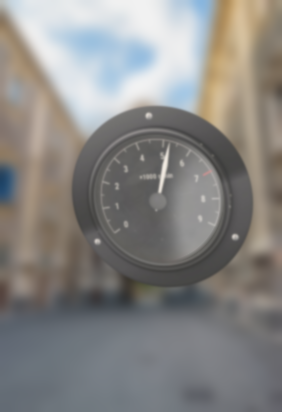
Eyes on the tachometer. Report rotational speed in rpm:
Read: 5250 rpm
